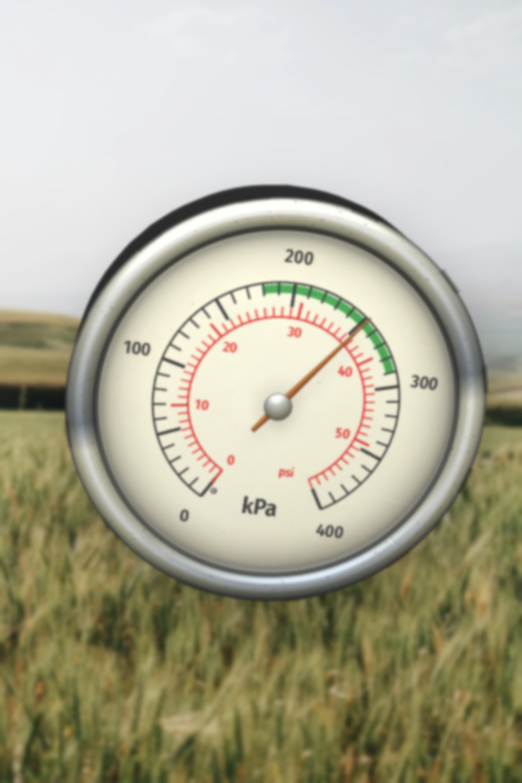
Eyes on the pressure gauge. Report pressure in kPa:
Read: 250 kPa
